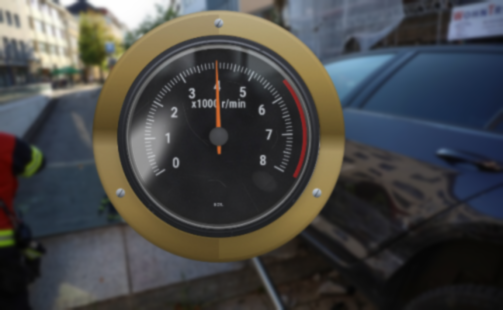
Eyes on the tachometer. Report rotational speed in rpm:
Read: 4000 rpm
